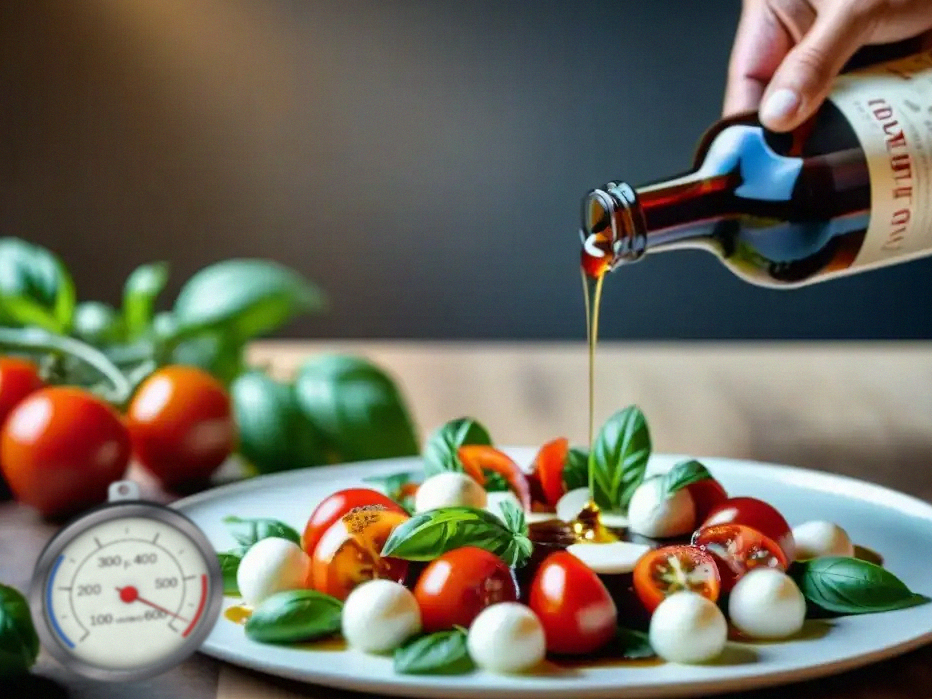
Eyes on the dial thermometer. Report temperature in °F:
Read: 575 °F
